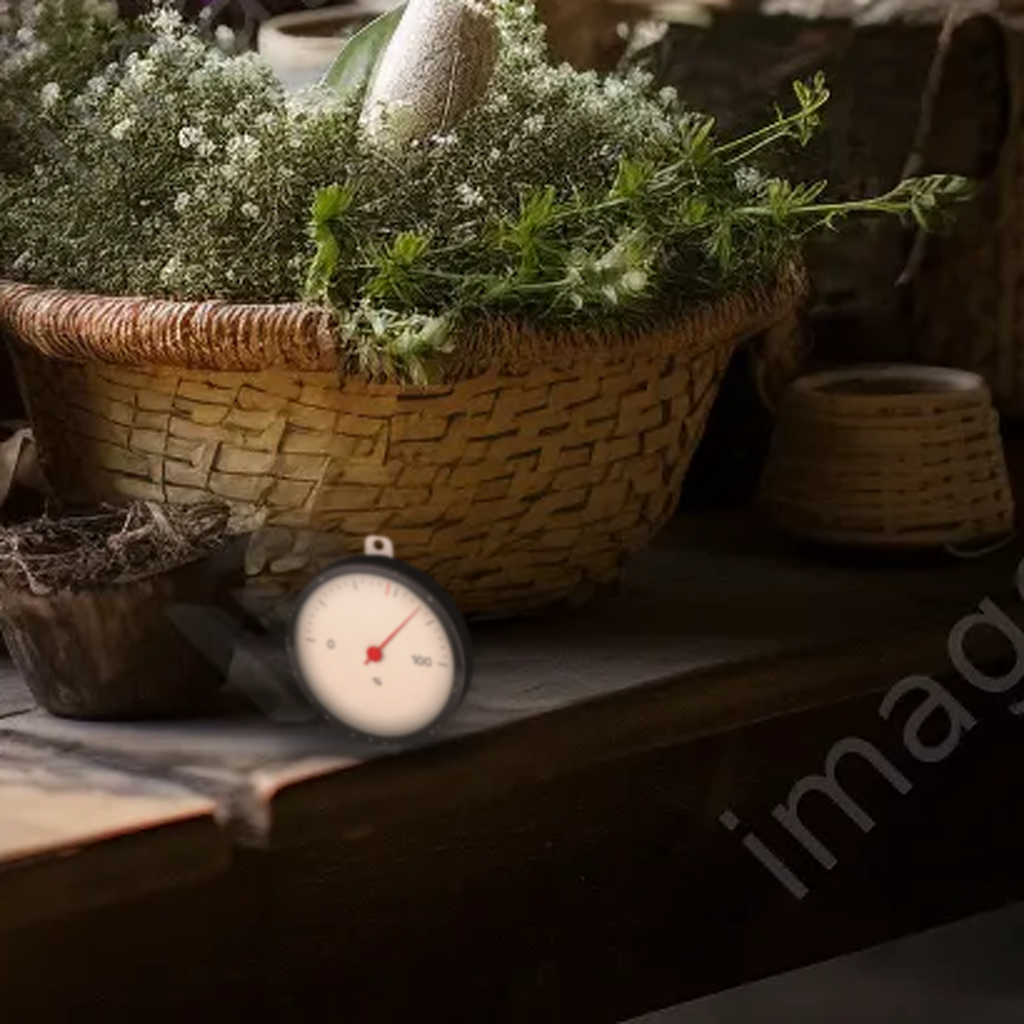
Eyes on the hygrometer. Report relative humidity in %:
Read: 72 %
